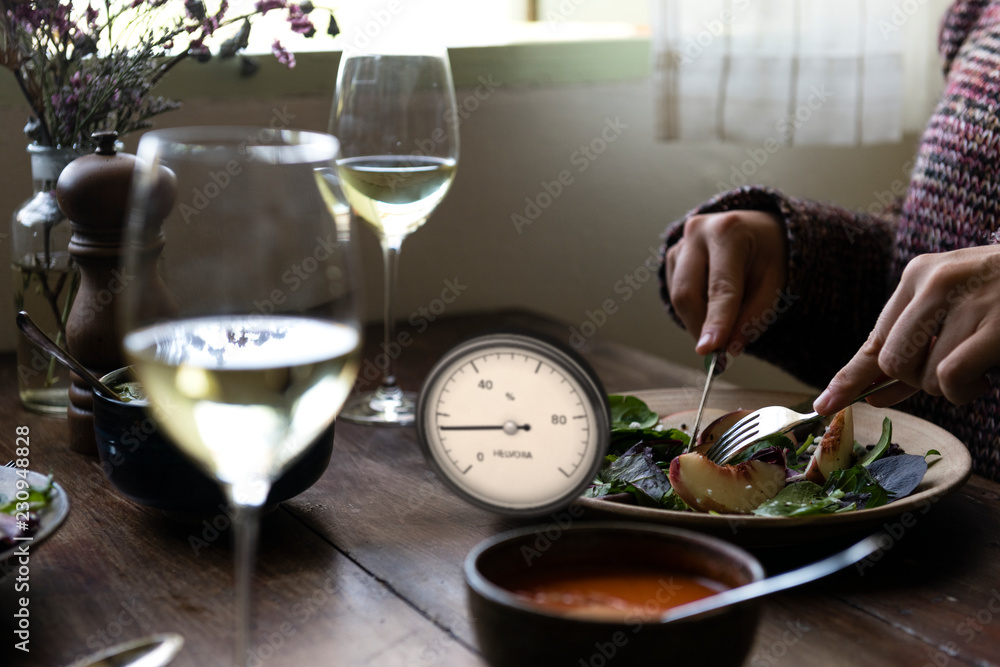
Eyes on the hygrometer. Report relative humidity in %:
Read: 16 %
